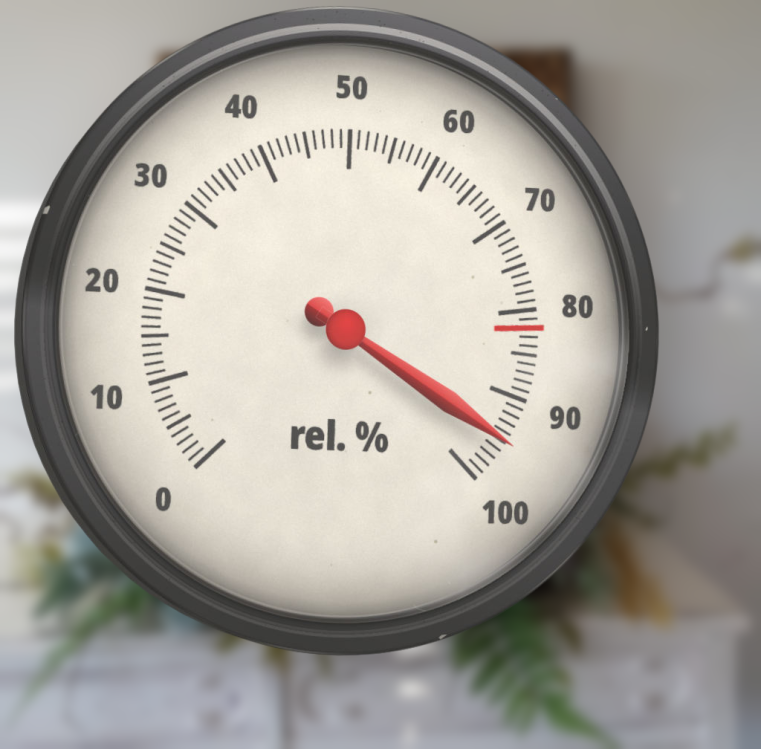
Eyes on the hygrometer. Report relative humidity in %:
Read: 95 %
